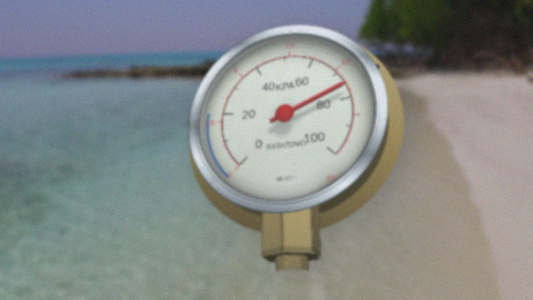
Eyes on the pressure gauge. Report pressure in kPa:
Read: 75 kPa
